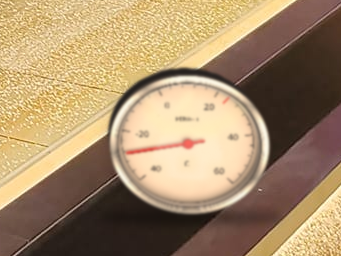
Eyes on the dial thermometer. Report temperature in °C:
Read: -28 °C
